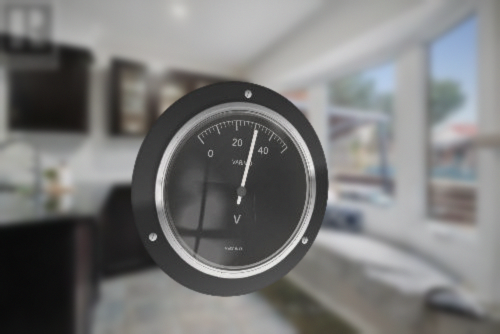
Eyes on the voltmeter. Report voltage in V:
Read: 30 V
